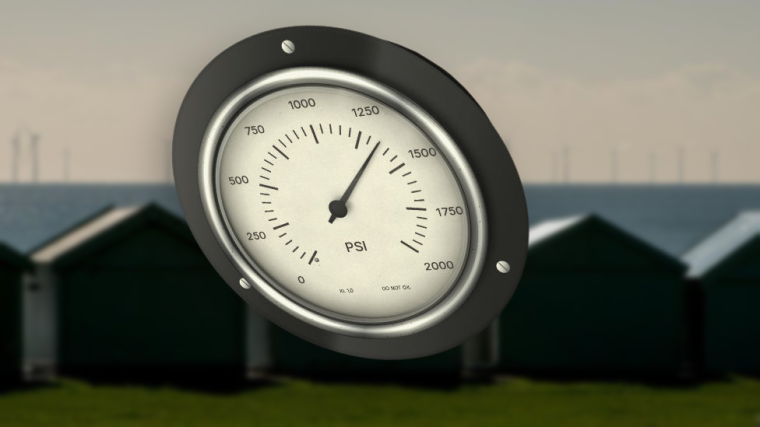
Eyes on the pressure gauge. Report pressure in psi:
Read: 1350 psi
